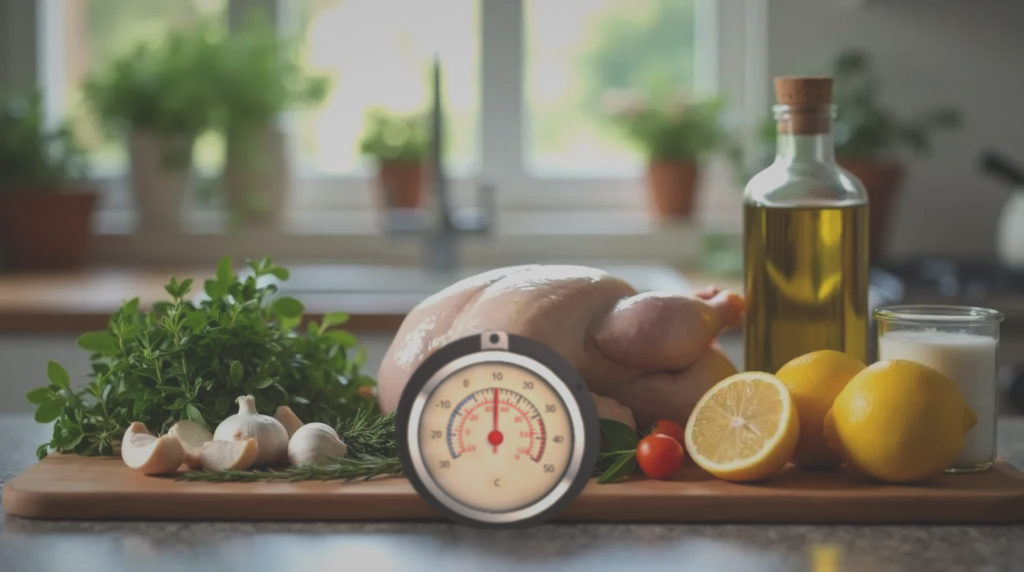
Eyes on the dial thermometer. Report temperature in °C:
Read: 10 °C
